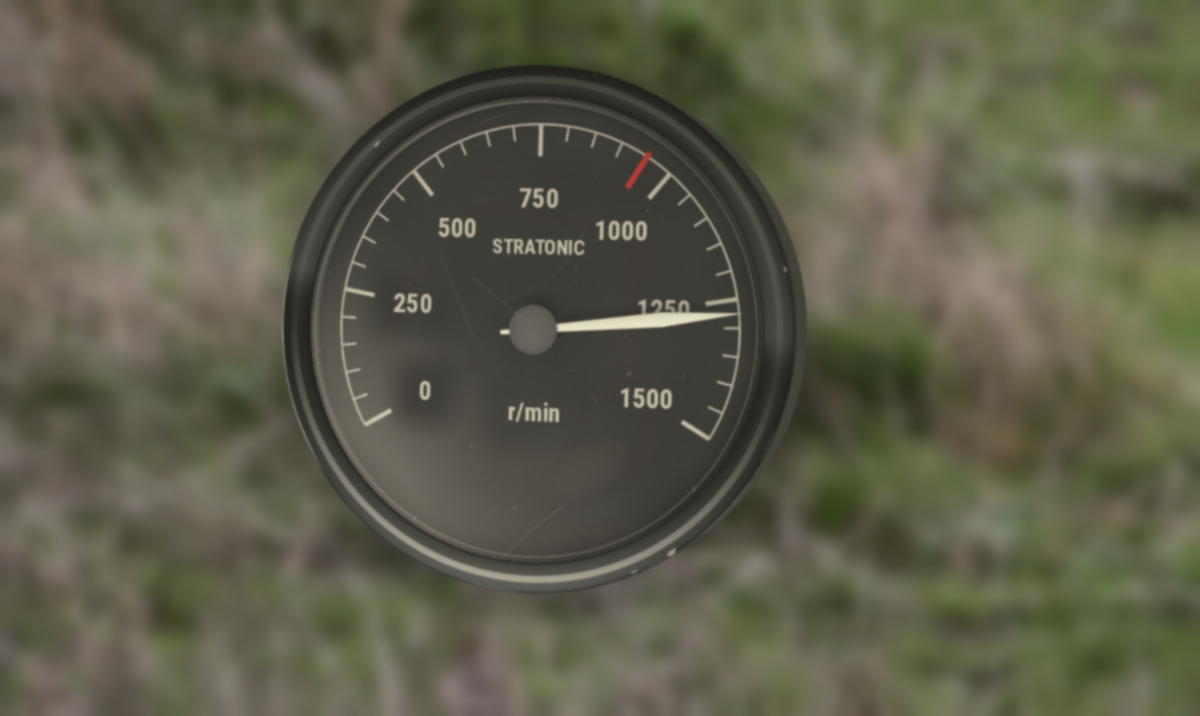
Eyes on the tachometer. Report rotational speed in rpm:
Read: 1275 rpm
